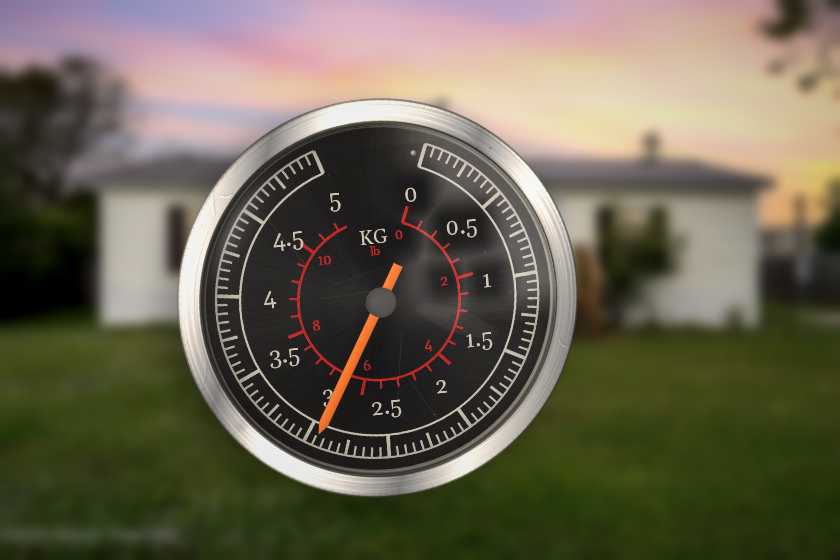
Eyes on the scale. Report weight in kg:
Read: 2.95 kg
